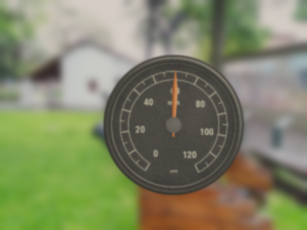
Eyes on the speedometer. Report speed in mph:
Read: 60 mph
